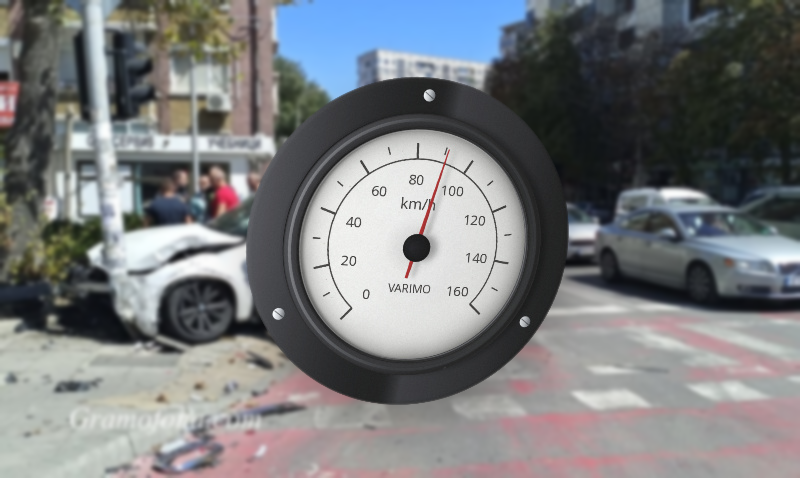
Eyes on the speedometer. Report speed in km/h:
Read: 90 km/h
